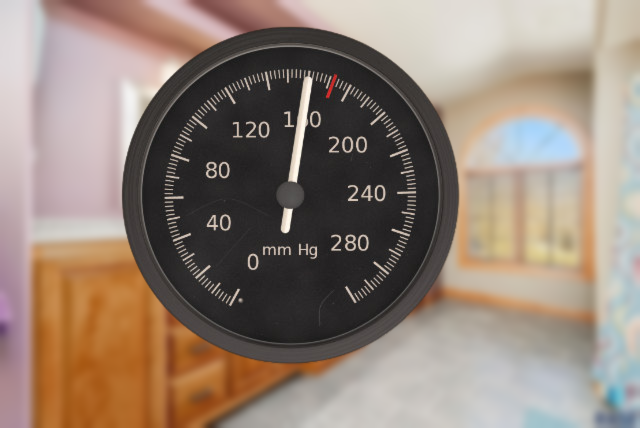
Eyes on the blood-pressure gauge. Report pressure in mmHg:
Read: 160 mmHg
